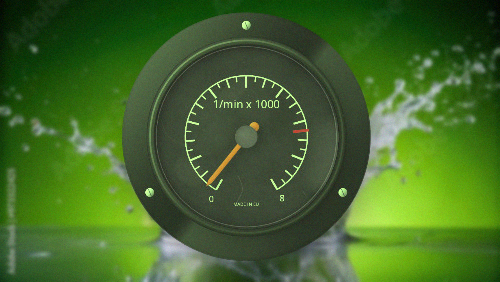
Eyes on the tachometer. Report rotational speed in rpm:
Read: 250 rpm
